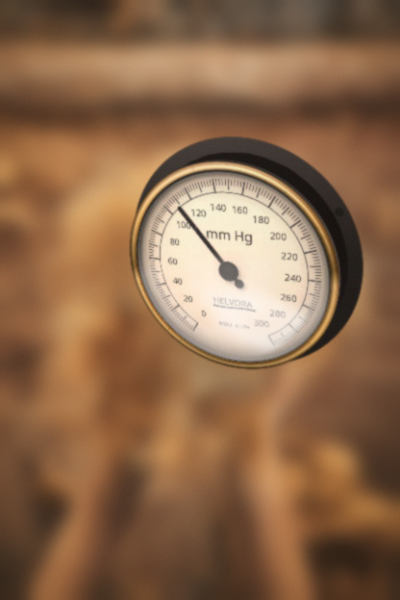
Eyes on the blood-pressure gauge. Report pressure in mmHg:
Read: 110 mmHg
